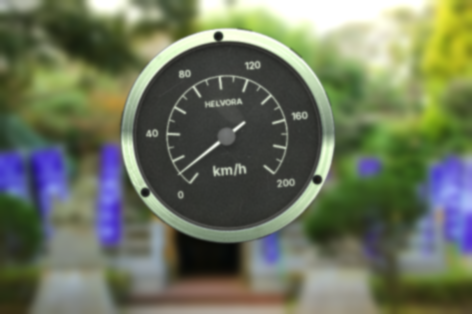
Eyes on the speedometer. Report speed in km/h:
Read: 10 km/h
